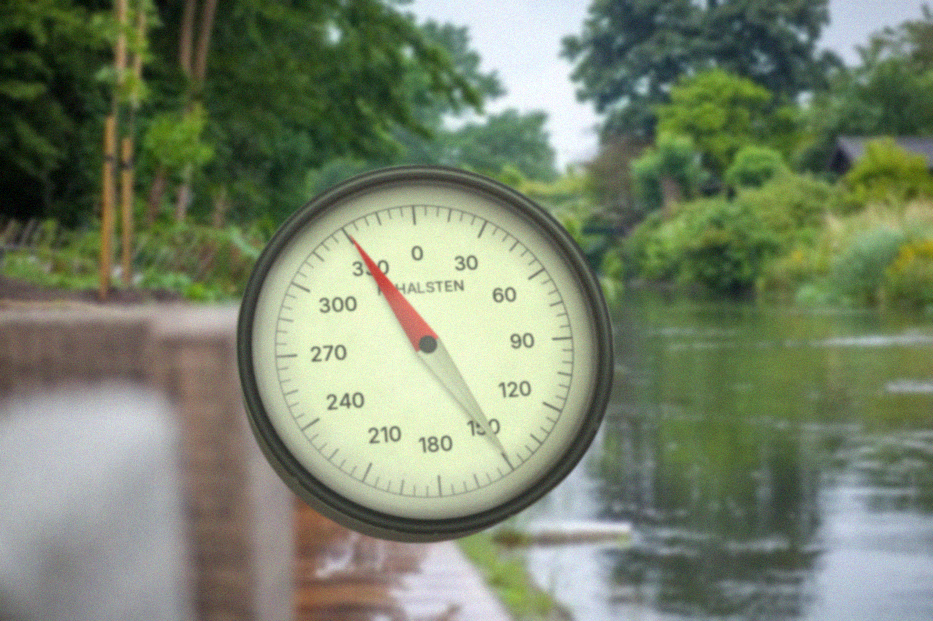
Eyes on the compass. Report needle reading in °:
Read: 330 °
